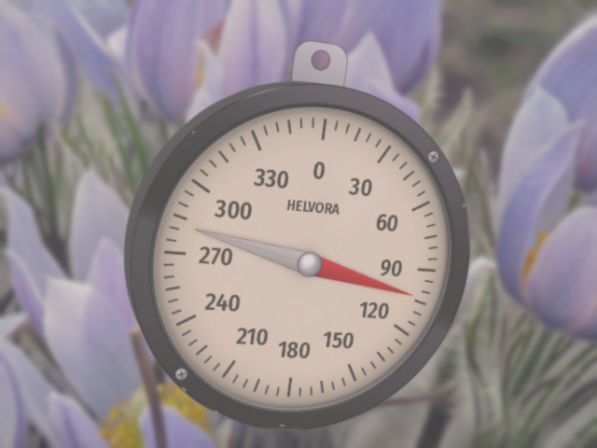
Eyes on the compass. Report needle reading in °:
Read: 102.5 °
